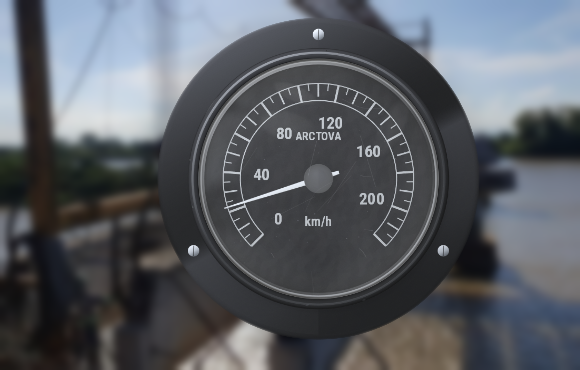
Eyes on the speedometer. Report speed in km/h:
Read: 22.5 km/h
